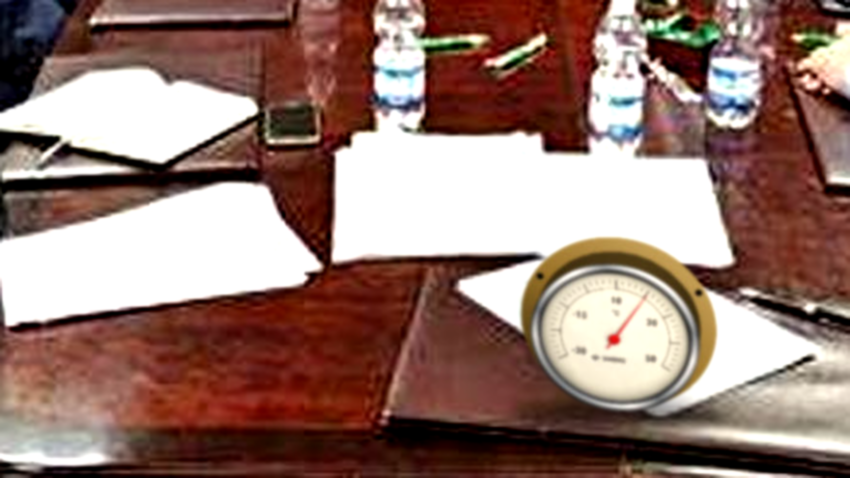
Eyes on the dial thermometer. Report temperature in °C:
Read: 20 °C
